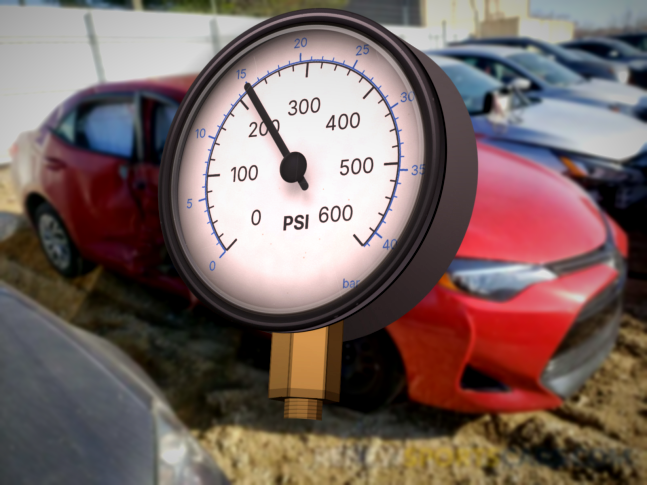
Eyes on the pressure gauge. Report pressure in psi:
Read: 220 psi
